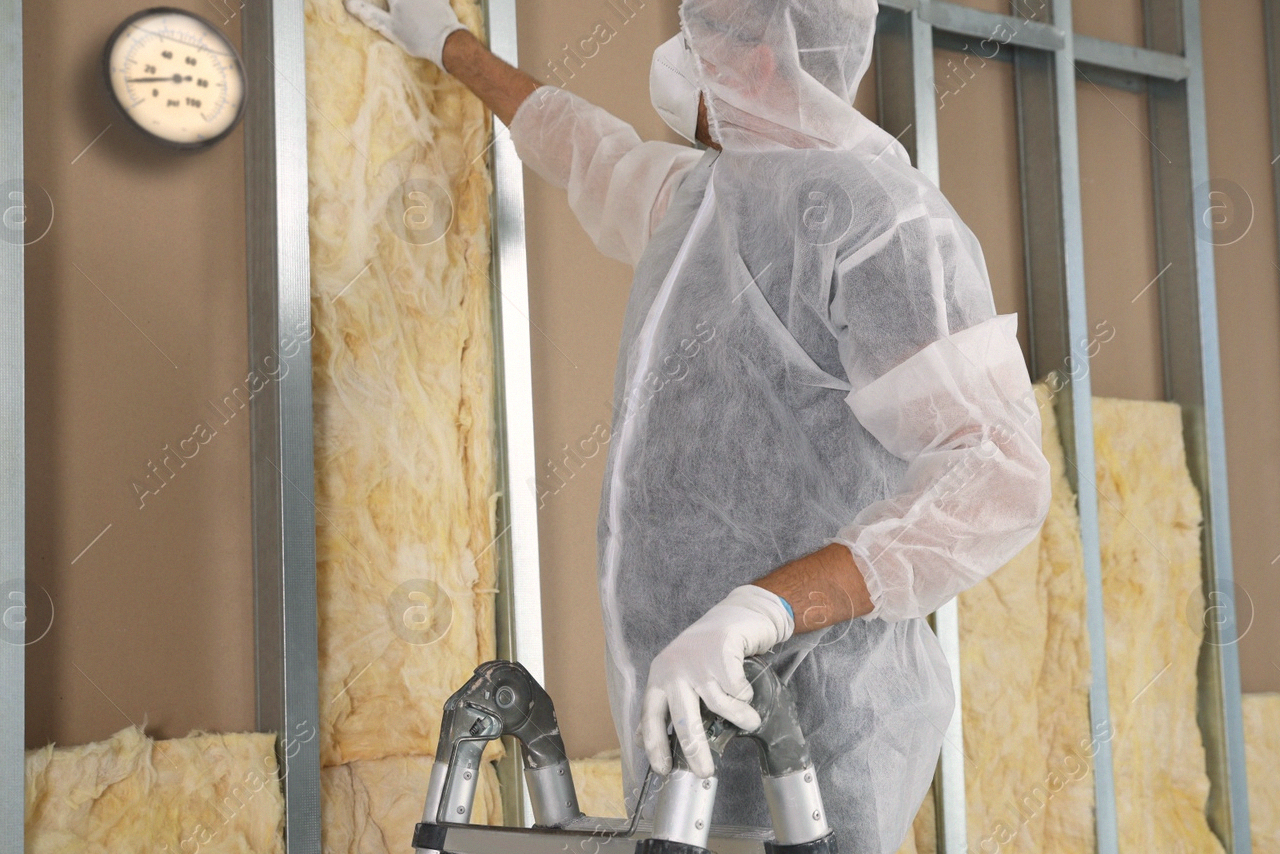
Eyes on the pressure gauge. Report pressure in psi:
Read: 10 psi
